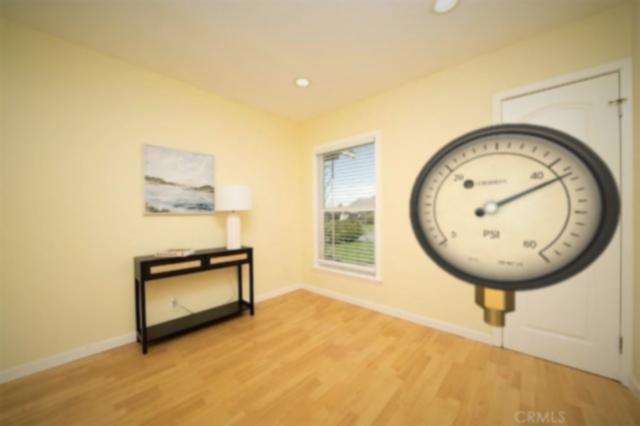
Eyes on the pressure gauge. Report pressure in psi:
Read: 43 psi
